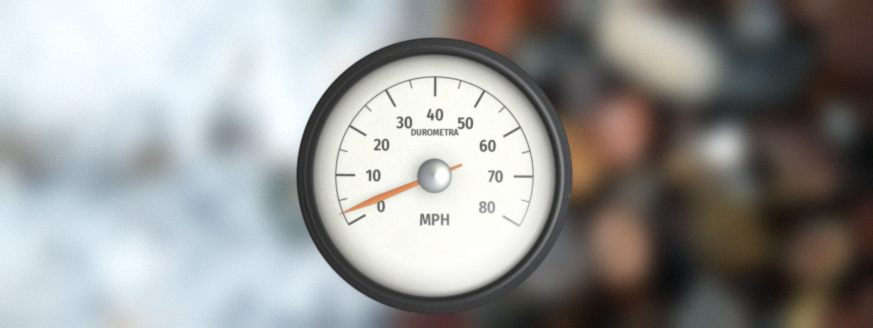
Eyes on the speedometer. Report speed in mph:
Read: 2.5 mph
